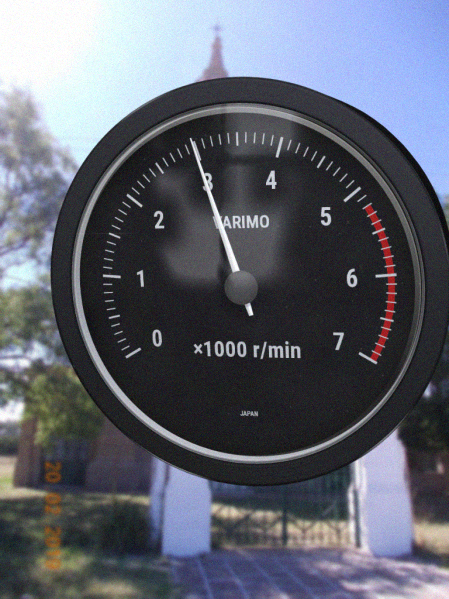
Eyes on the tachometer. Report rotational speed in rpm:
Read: 3000 rpm
